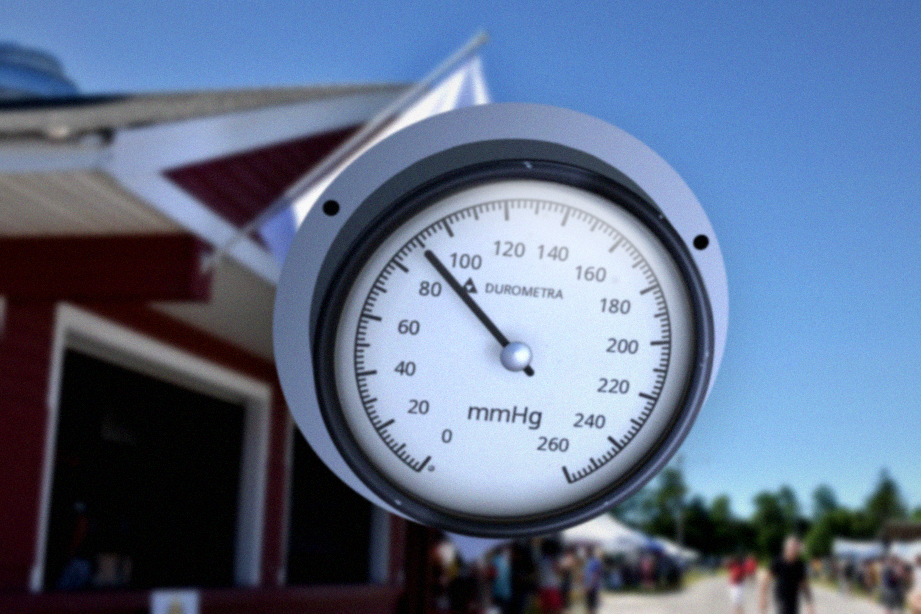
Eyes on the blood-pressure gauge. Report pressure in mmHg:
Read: 90 mmHg
